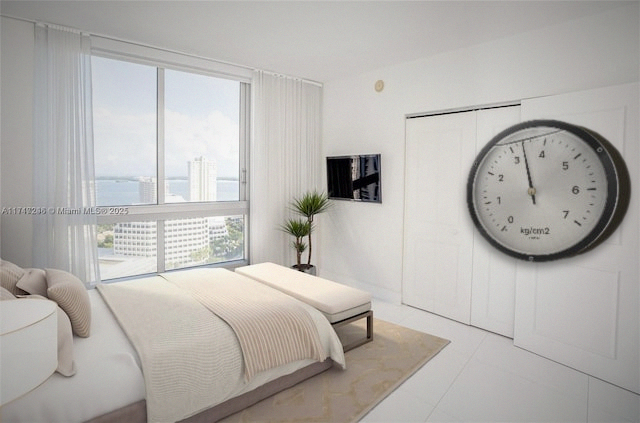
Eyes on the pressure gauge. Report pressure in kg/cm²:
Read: 3.4 kg/cm²
